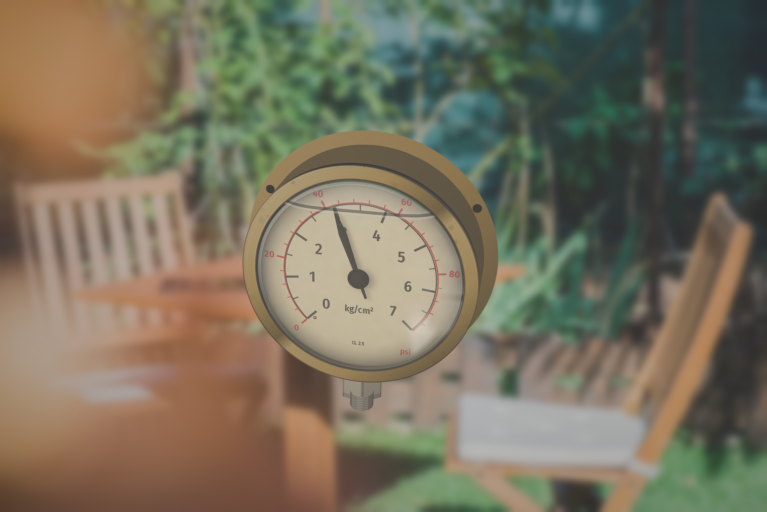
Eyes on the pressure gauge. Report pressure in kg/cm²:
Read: 3 kg/cm²
